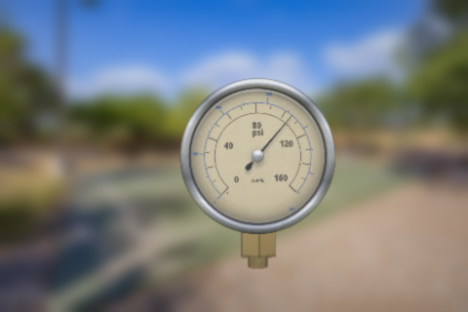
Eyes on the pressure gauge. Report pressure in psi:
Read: 105 psi
